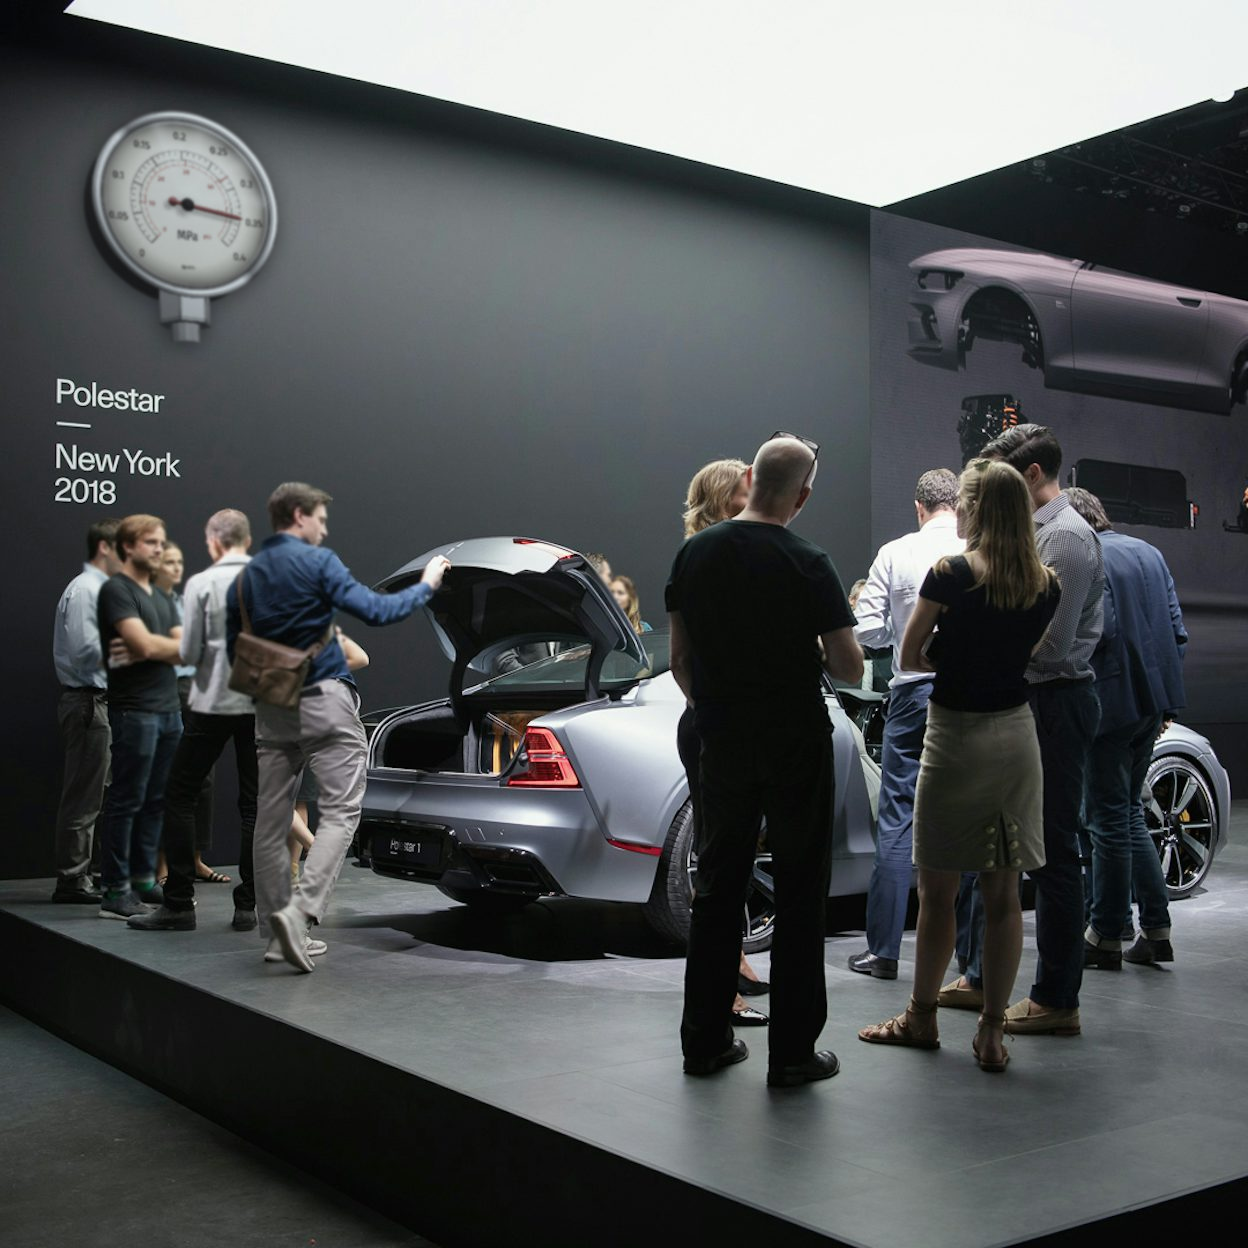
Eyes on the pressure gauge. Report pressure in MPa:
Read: 0.35 MPa
